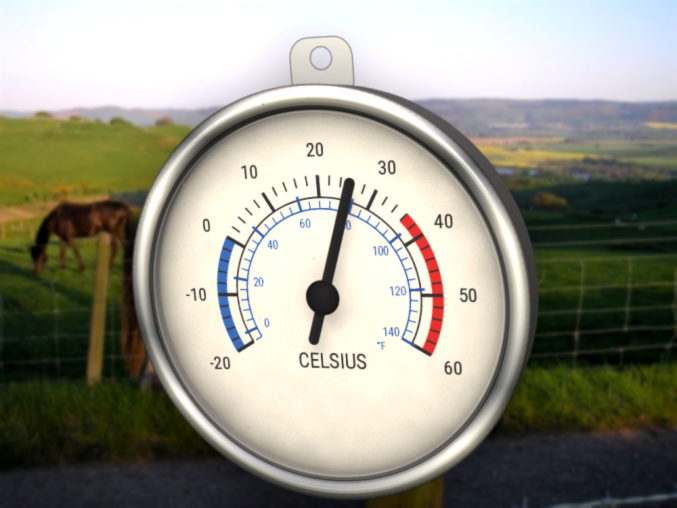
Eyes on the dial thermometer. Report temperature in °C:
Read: 26 °C
